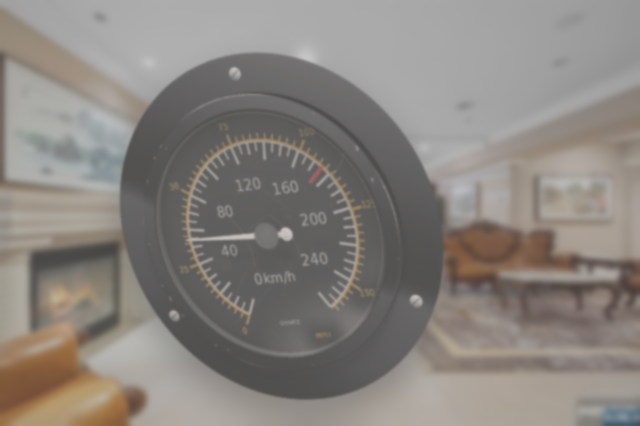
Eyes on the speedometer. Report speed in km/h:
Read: 55 km/h
